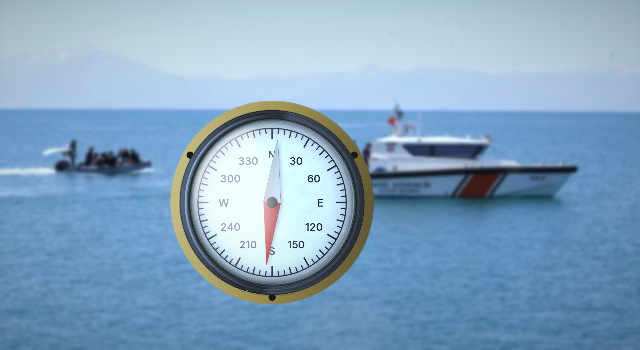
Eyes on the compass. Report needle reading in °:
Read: 185 °
